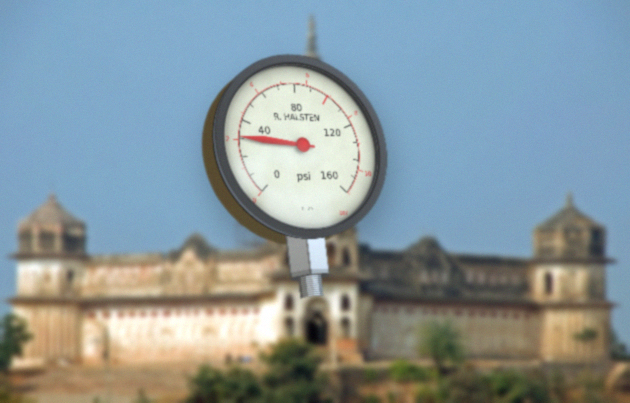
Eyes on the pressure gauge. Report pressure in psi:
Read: 30 psi
